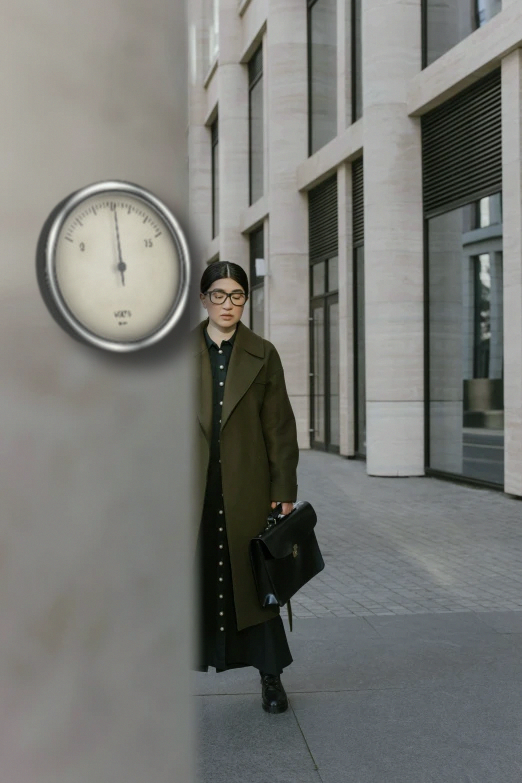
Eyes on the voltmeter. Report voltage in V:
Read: 7.5 V
